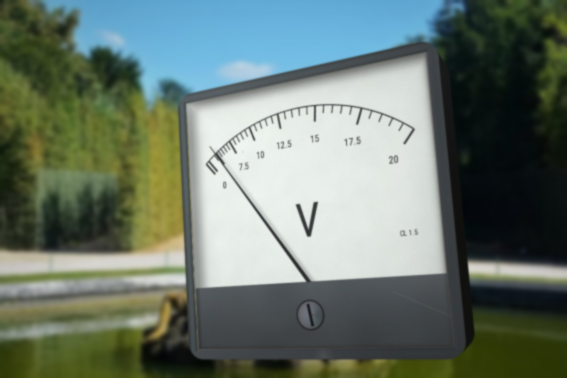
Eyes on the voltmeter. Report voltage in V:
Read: 5 V
